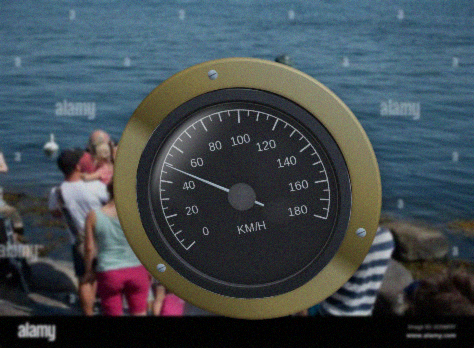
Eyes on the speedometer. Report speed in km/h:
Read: 50 km/h
